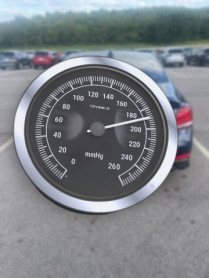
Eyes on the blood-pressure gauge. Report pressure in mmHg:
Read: 190 mmHg
